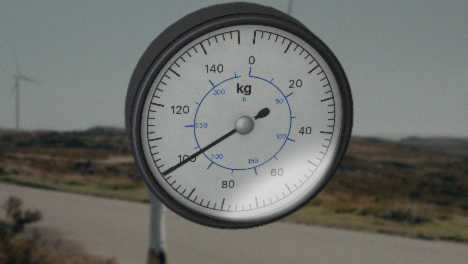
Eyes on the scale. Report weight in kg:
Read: 100 kg
